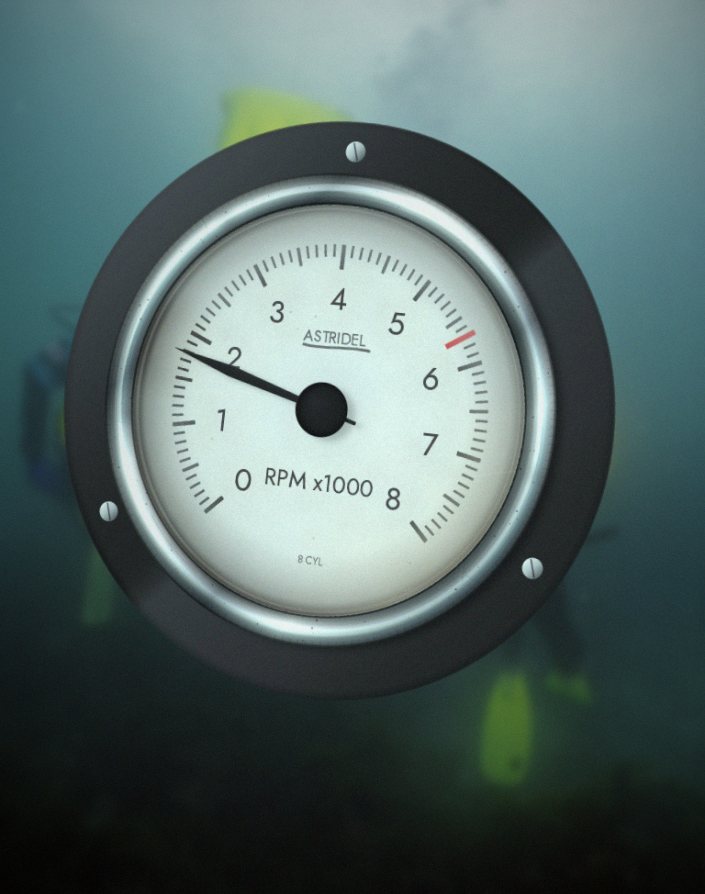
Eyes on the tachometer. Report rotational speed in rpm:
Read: 1800 rpm
